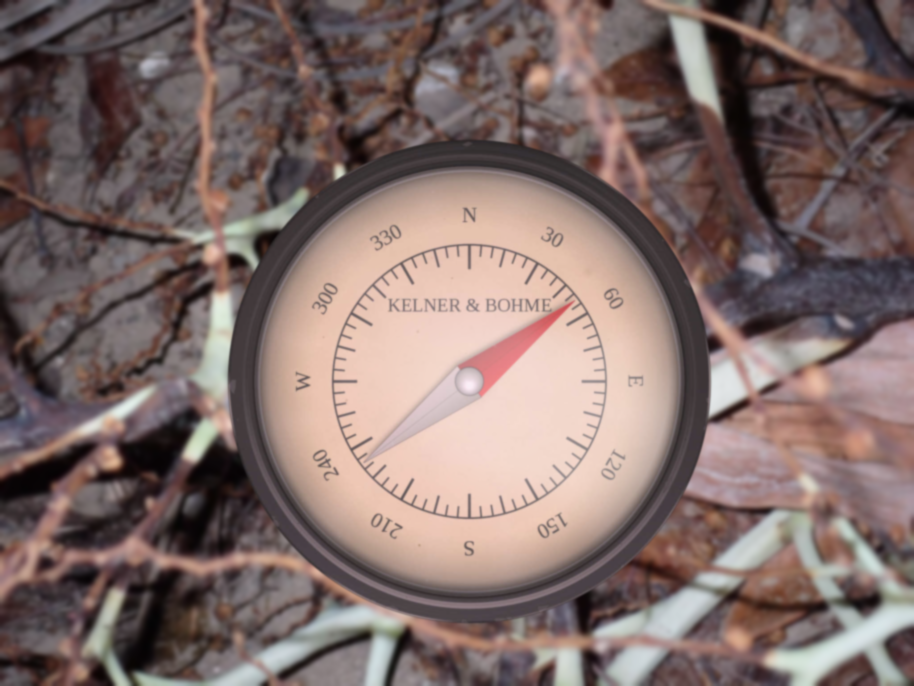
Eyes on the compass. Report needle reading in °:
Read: 52.5 °
